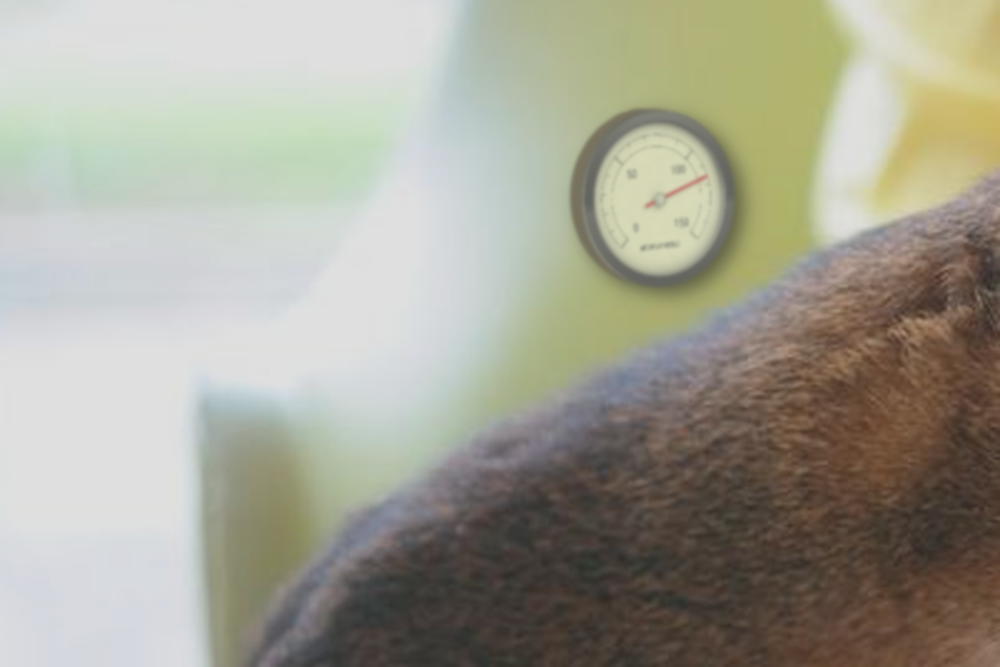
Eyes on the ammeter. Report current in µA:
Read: 115 µA
